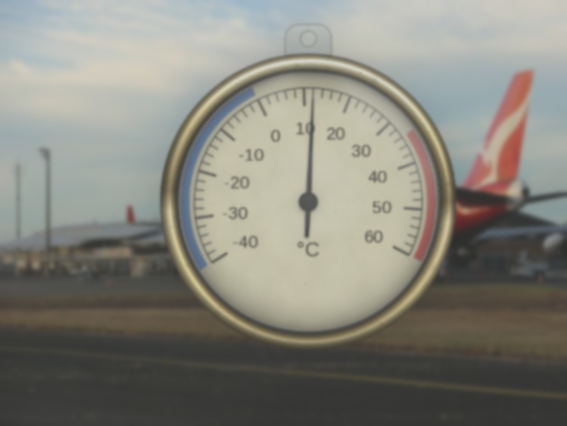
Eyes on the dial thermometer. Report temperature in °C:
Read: 12 °C
